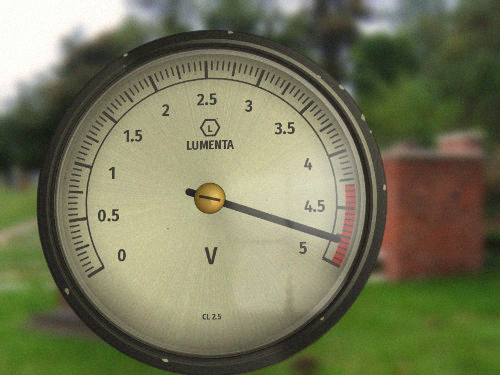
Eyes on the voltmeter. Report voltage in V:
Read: 4.8 V
